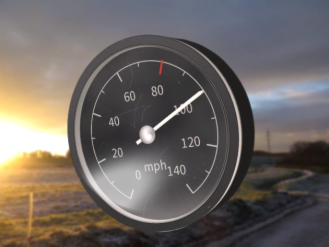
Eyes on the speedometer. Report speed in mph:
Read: 100 mph
